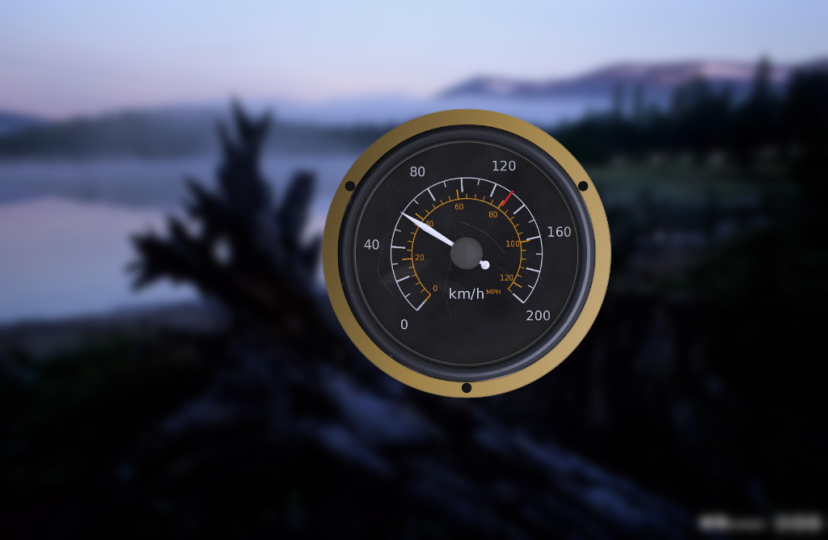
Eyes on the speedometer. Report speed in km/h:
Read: 60 km/h
